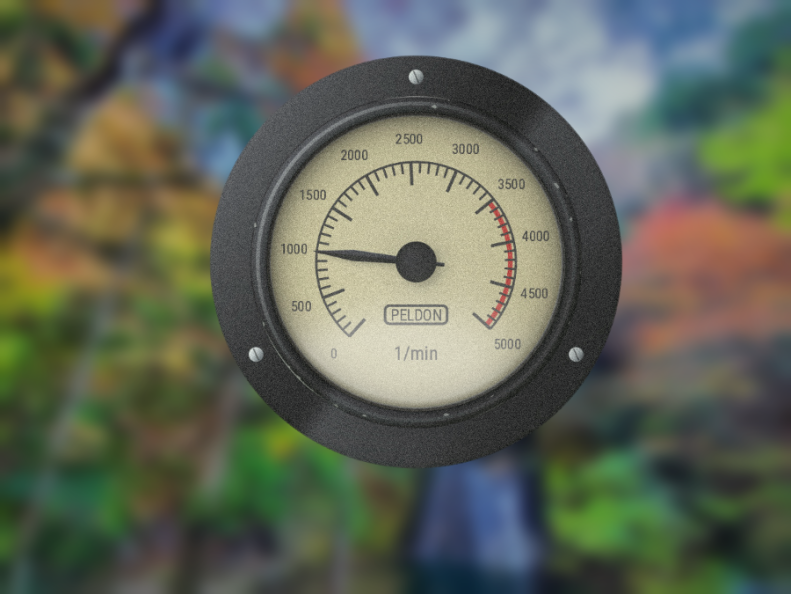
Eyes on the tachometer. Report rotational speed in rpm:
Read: 1000 rpm
